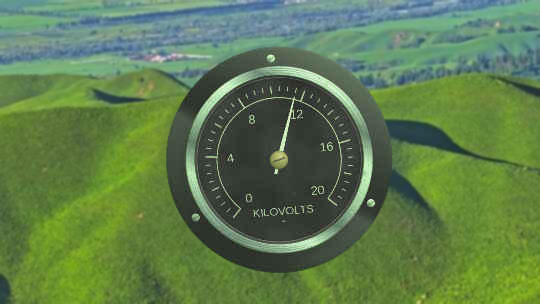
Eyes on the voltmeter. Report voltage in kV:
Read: 11.5 kV
